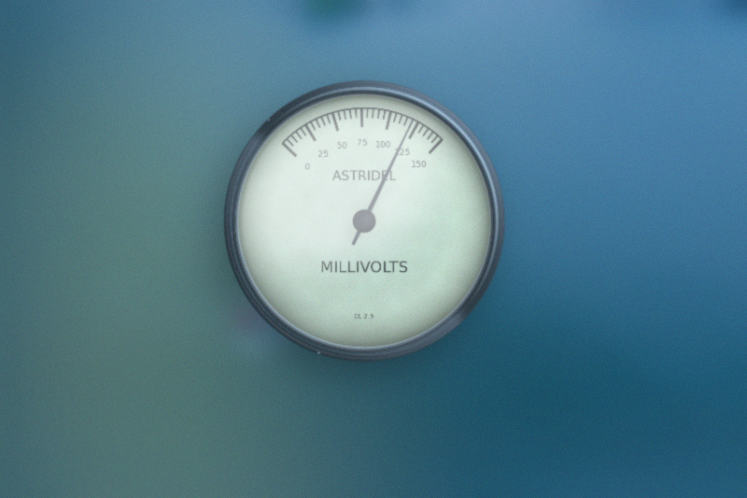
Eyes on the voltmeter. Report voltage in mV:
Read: 120 mV
